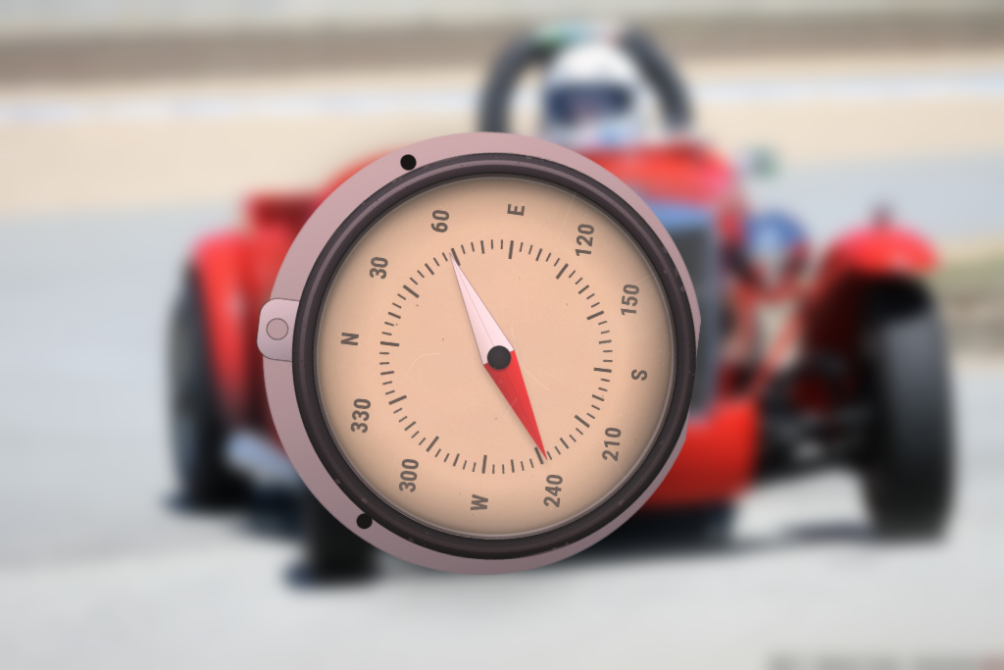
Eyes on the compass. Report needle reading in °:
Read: 237.5 °
